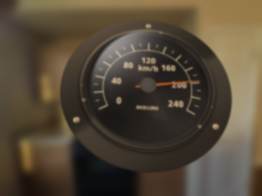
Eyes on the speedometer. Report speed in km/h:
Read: 200 km/h
